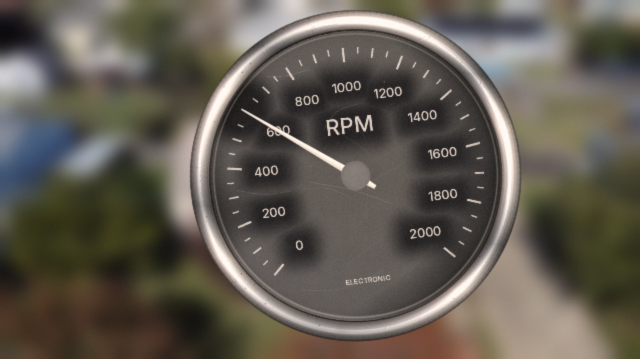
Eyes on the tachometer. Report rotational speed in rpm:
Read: 600 rpm
